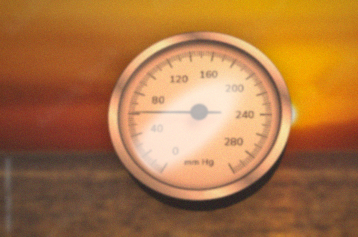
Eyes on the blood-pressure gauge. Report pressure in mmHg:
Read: 60 mmHg
